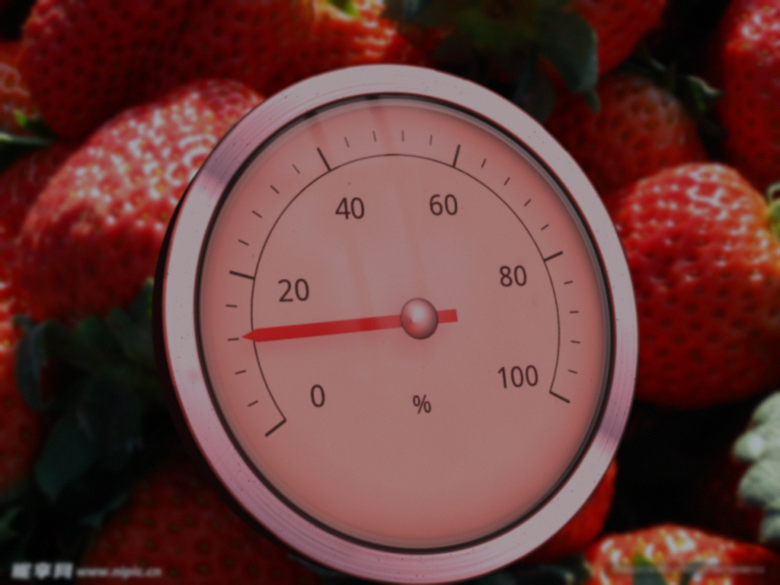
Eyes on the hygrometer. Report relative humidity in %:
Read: 12 %
